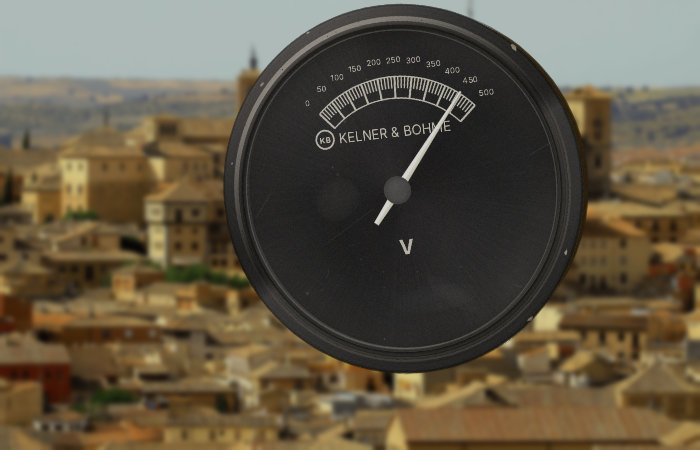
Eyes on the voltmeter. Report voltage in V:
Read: 450 V
